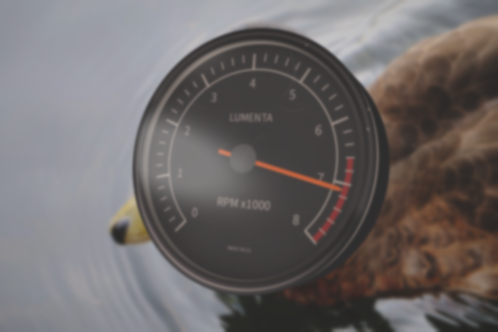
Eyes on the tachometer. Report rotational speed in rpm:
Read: 7100 rpm
